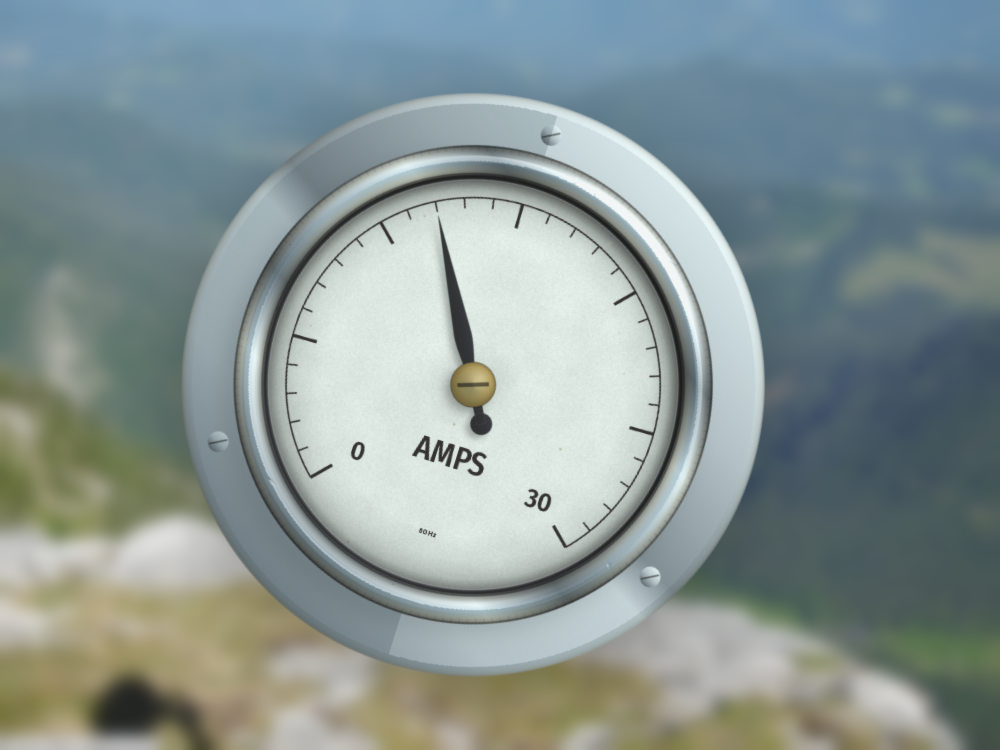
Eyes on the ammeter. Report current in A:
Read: 12 A
